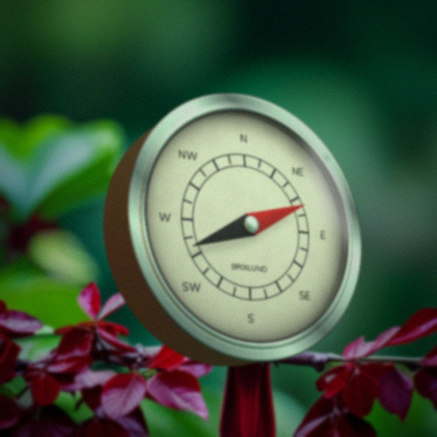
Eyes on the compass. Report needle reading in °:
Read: 67.5 °
